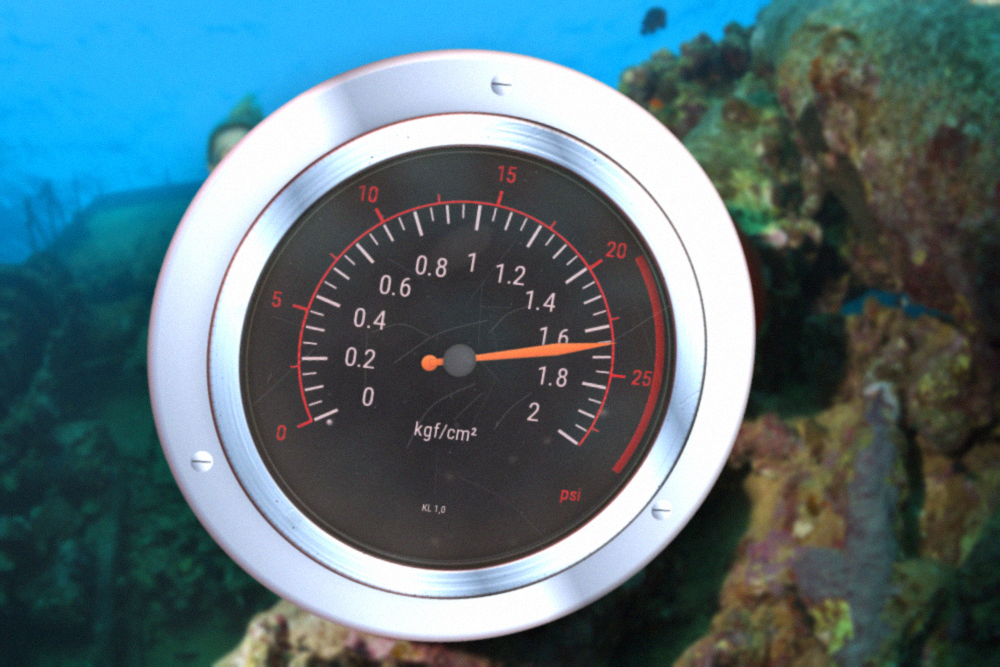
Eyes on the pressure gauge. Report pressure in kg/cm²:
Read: 1.65 kg/cm²
